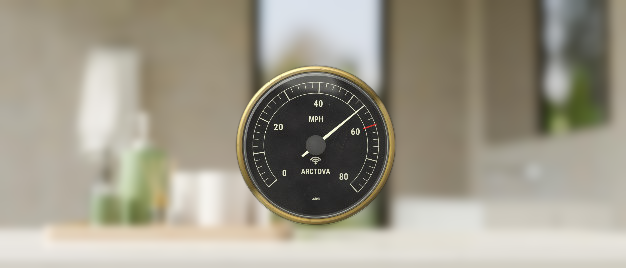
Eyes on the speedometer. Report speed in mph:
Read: 54 mph
